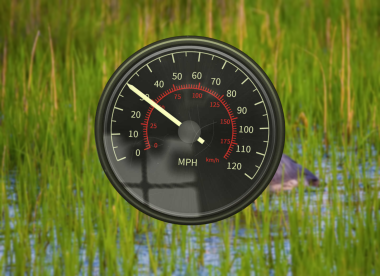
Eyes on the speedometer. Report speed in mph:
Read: 30 mph
